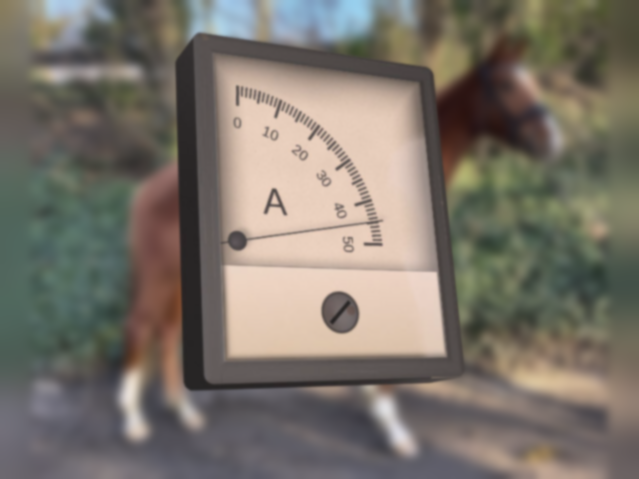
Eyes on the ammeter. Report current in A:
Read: 45 A
